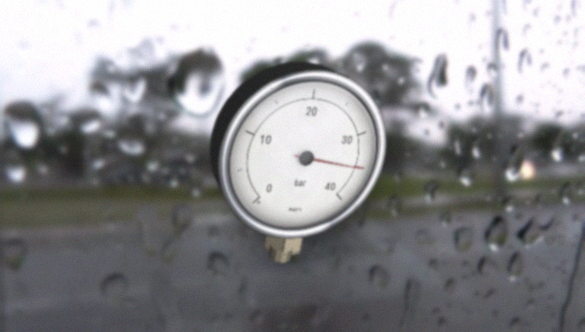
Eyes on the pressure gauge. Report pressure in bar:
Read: 35 bar
